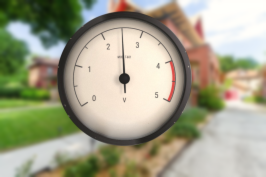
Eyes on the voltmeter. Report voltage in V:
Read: 2.5 V
